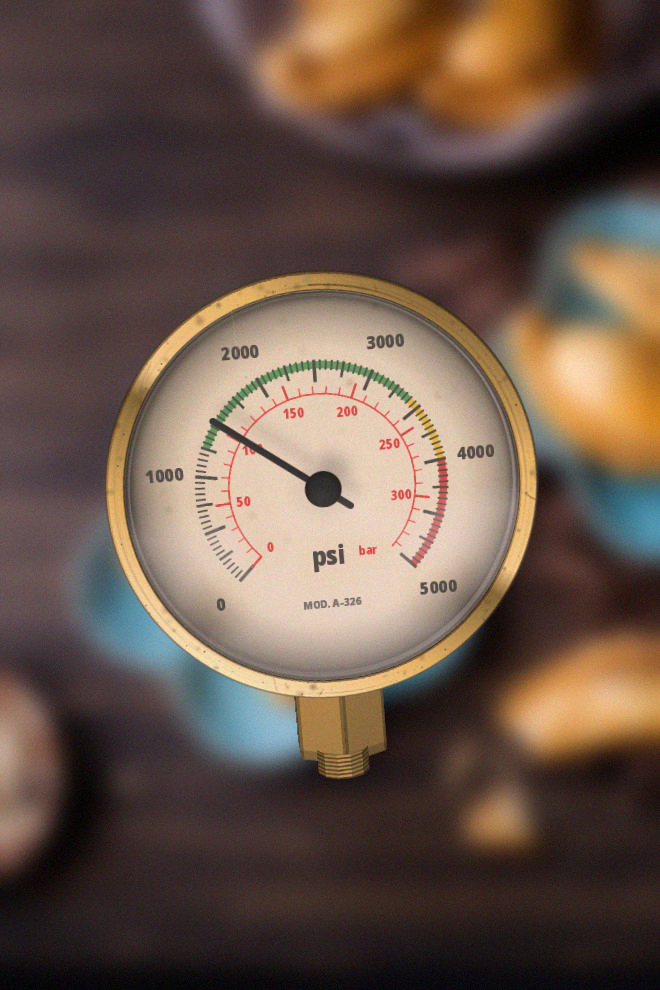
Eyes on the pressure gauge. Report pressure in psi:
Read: 1500 psi
